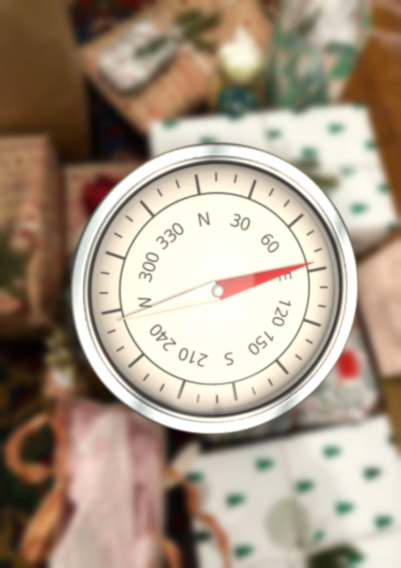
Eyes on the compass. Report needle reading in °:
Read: 85 °
